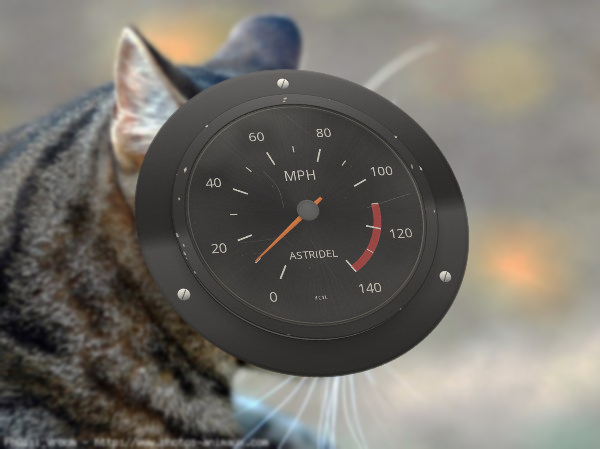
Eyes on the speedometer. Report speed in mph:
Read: 10 mph
